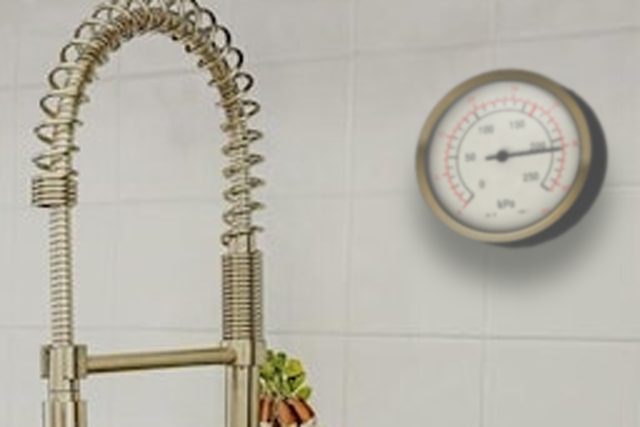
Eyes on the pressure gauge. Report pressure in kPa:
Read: 210 kPa
